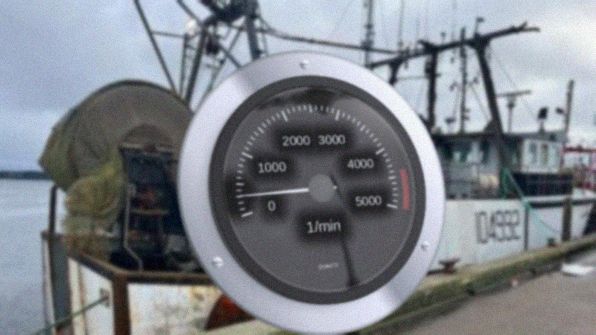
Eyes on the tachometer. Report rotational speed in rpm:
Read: 300 rpm
